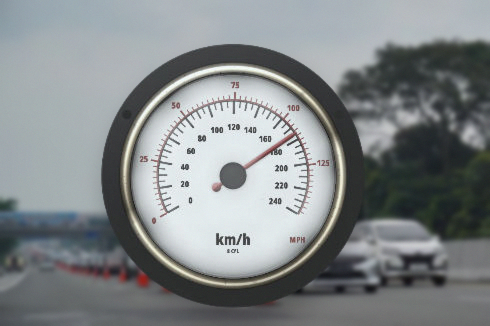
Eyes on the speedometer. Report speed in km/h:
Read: 175 km/h
